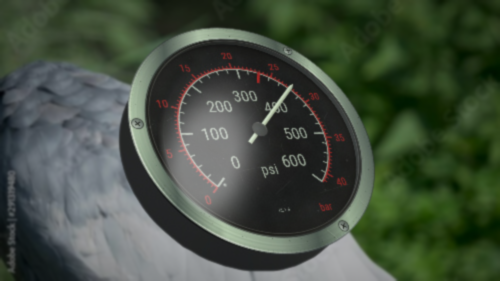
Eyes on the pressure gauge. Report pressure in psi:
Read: 400 psi
